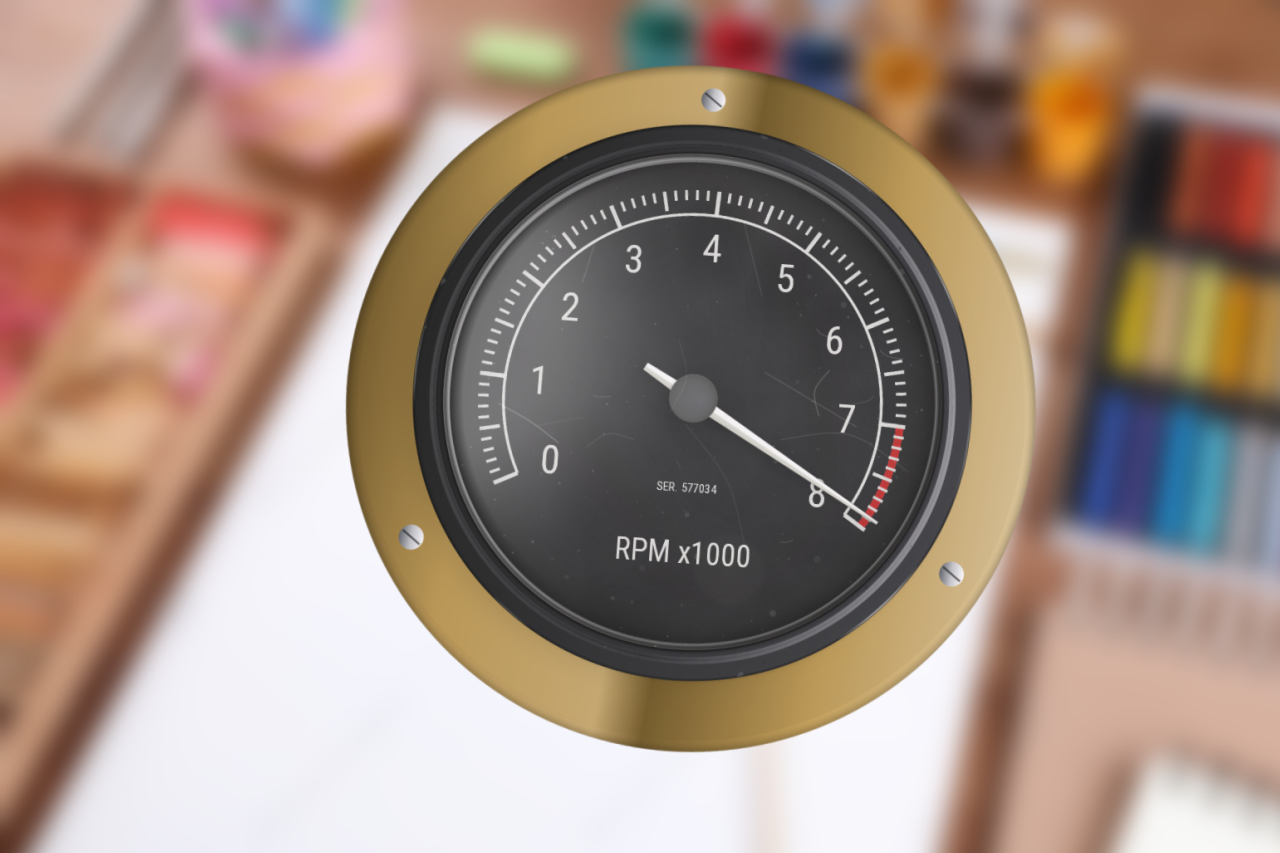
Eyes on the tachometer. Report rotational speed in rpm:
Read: 7900 rpm
